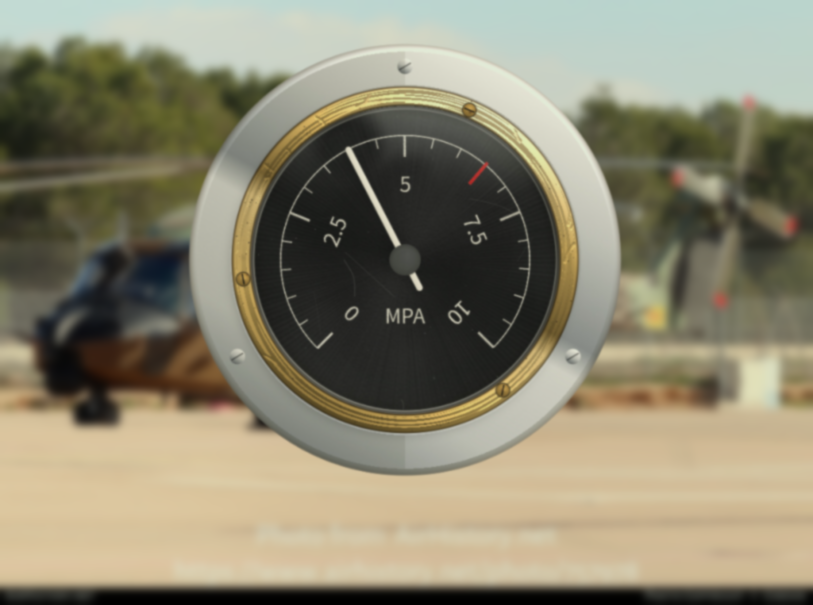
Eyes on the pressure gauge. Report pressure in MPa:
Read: 4 MPa
